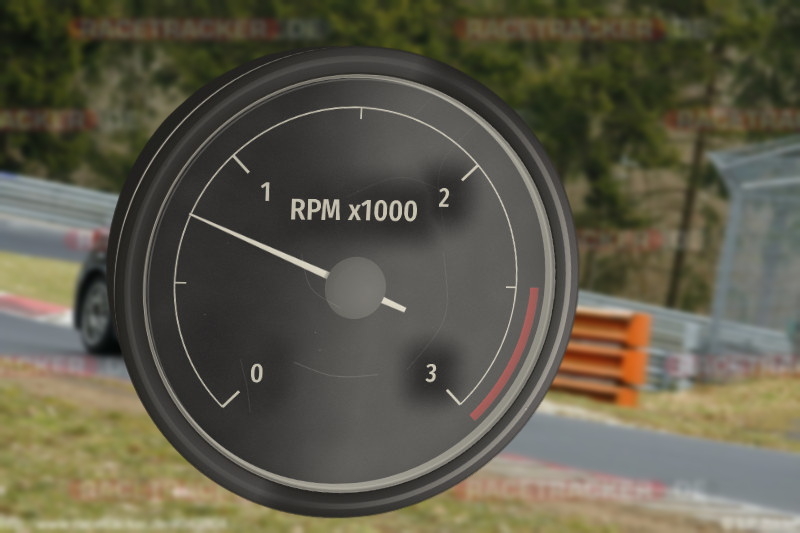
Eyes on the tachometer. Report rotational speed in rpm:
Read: 750 rpm
